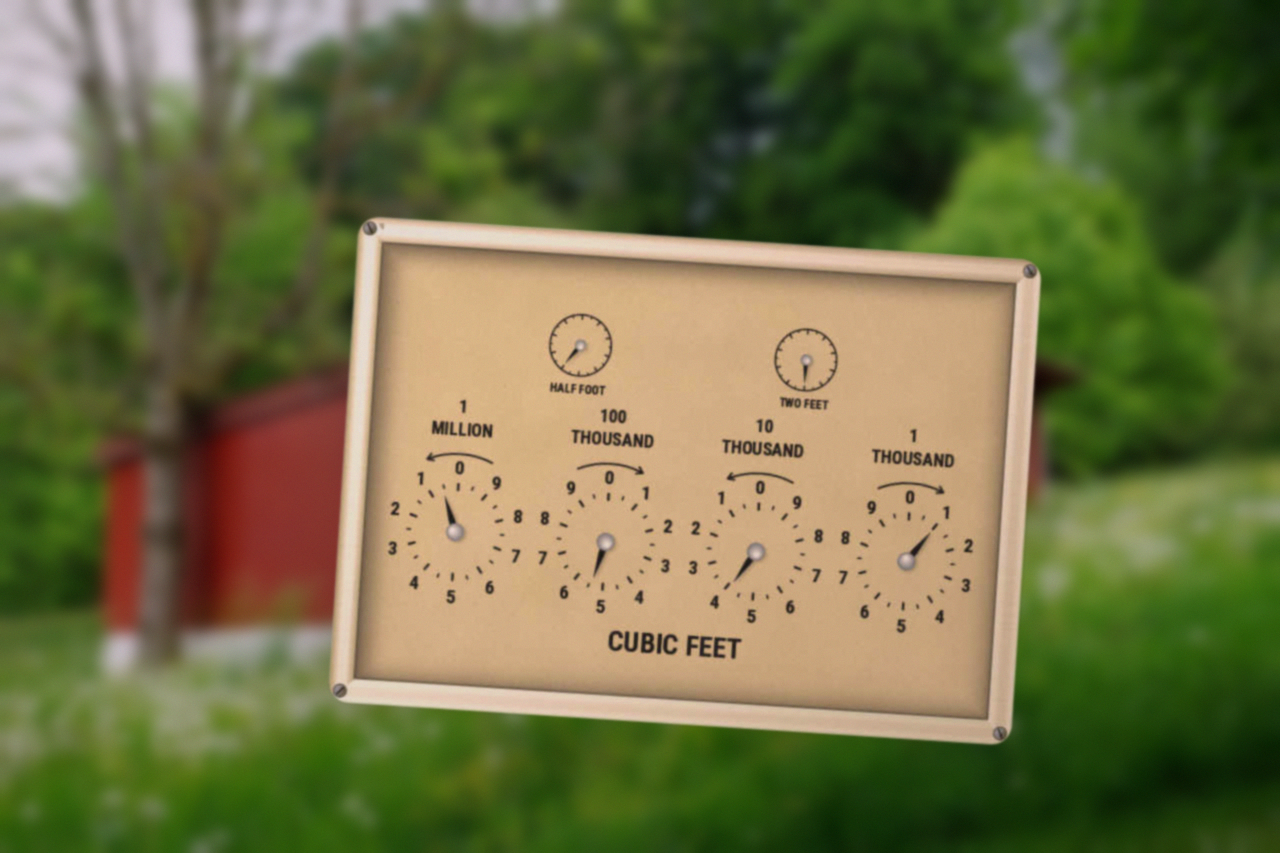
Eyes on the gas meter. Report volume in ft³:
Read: 54100 ft³
